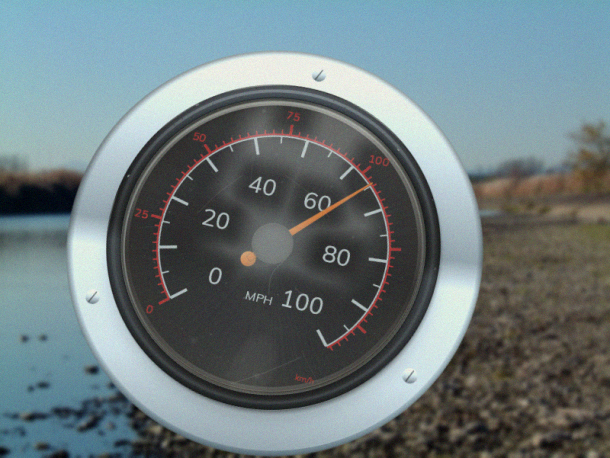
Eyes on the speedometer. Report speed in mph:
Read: 65 mph
